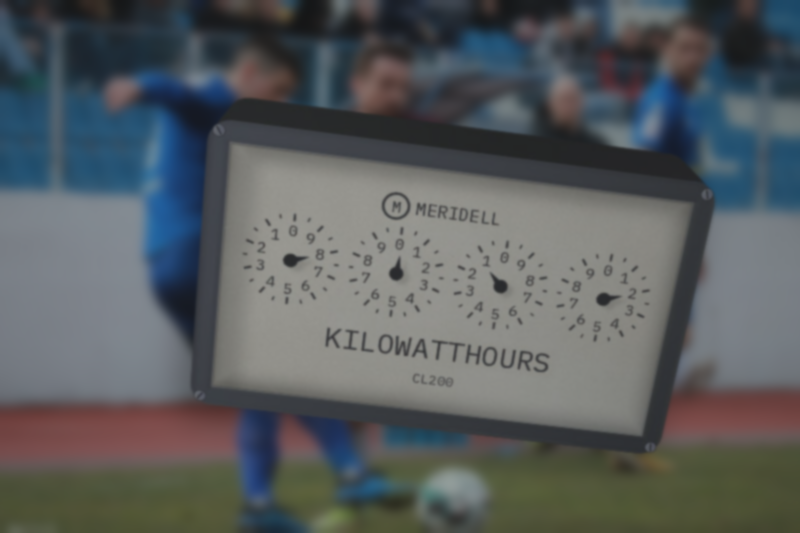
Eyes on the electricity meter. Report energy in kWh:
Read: 8012 kWh
